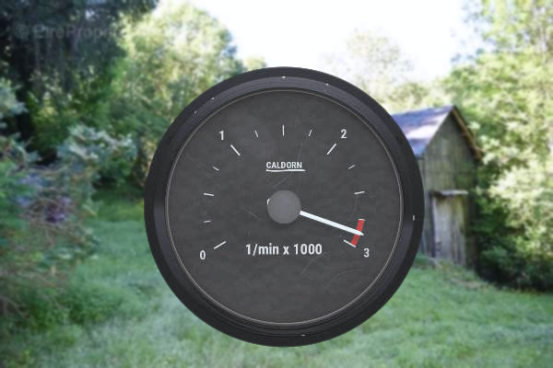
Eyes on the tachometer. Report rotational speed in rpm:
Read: 2875 rpm
